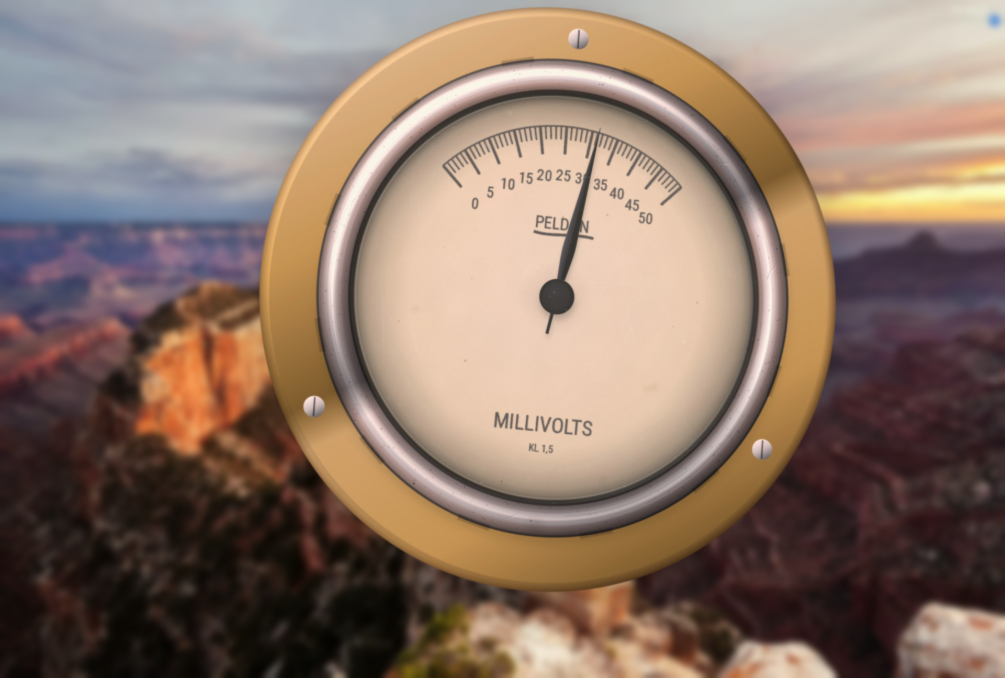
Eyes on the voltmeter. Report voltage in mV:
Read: 31 mV
